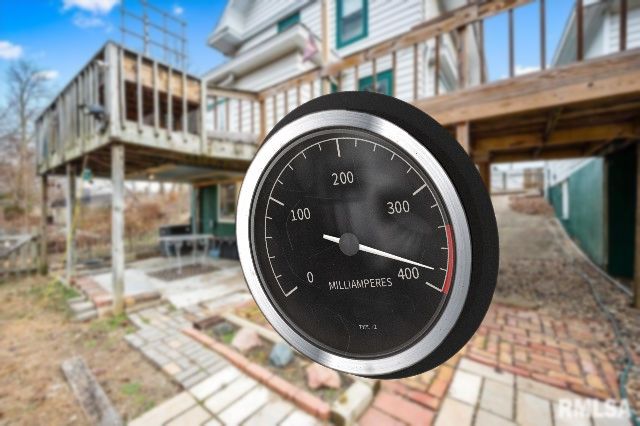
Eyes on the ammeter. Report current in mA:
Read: 380 mA
